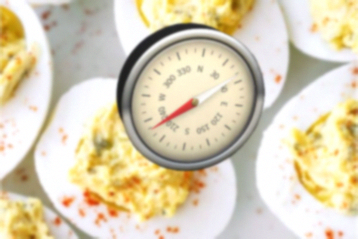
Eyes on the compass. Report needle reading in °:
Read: 230 °
